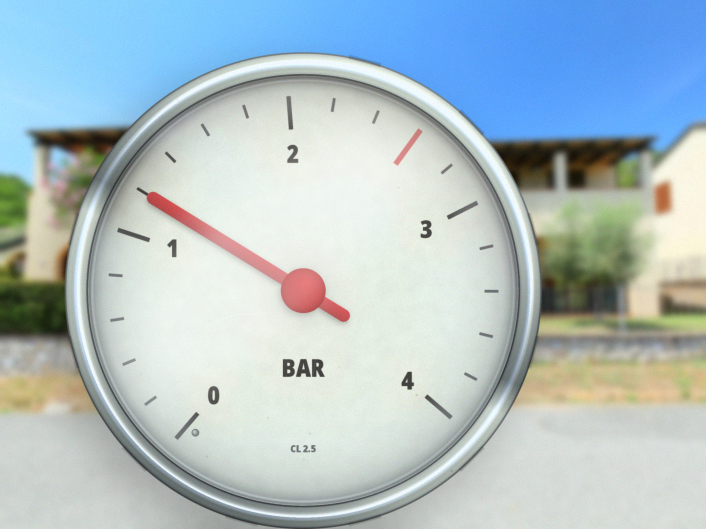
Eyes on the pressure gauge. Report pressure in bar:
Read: 1.2 bar
